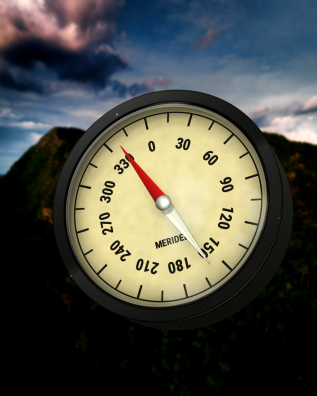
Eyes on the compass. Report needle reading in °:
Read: 337.5 °
